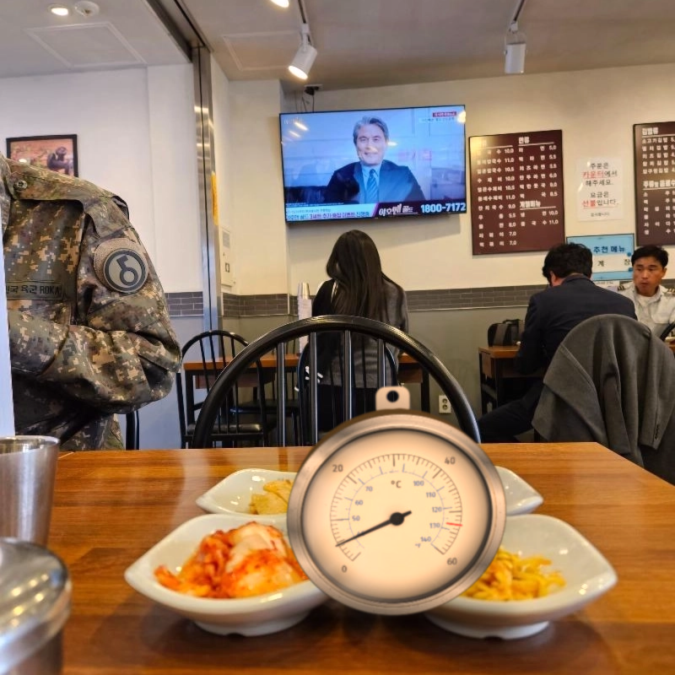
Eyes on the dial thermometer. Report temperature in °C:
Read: 5 °C
